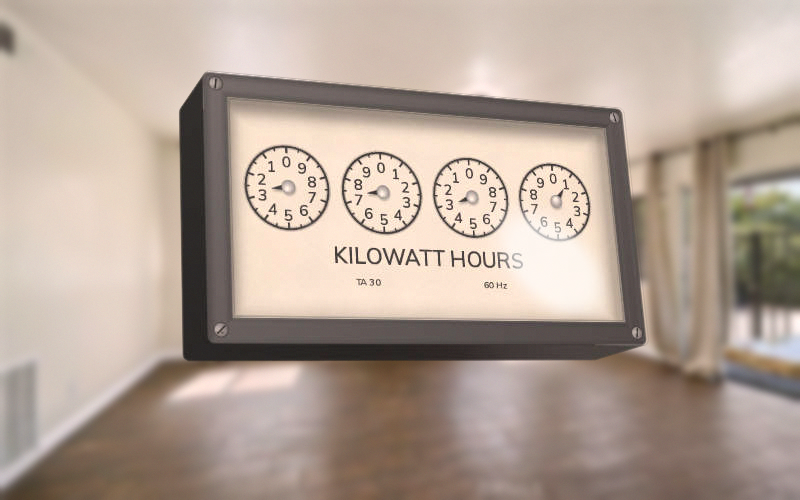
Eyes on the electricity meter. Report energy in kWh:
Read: 2731 kWh
